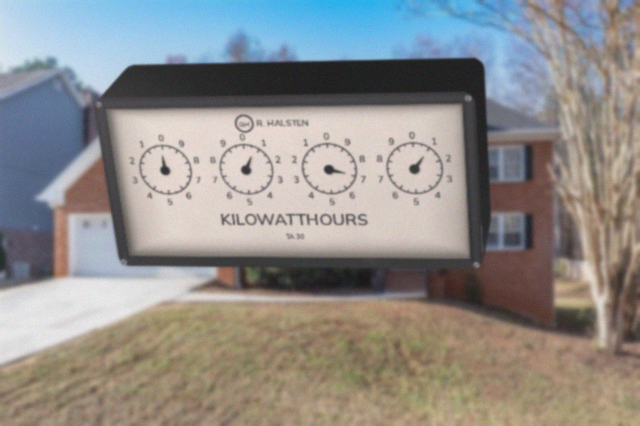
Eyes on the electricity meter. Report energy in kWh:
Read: 71 kWh
